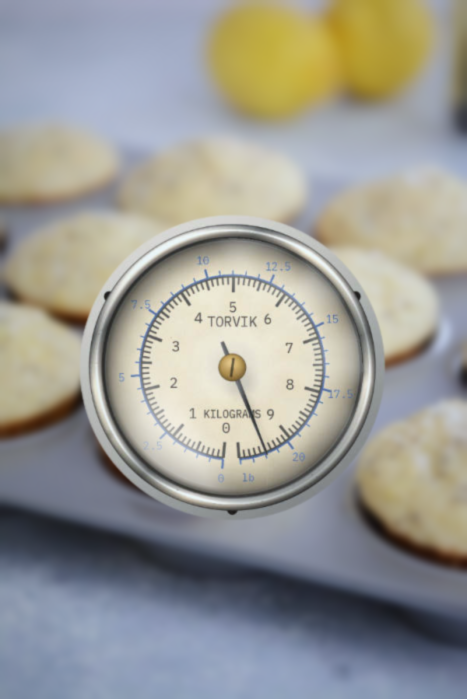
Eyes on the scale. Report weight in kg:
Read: 9.5 kg
